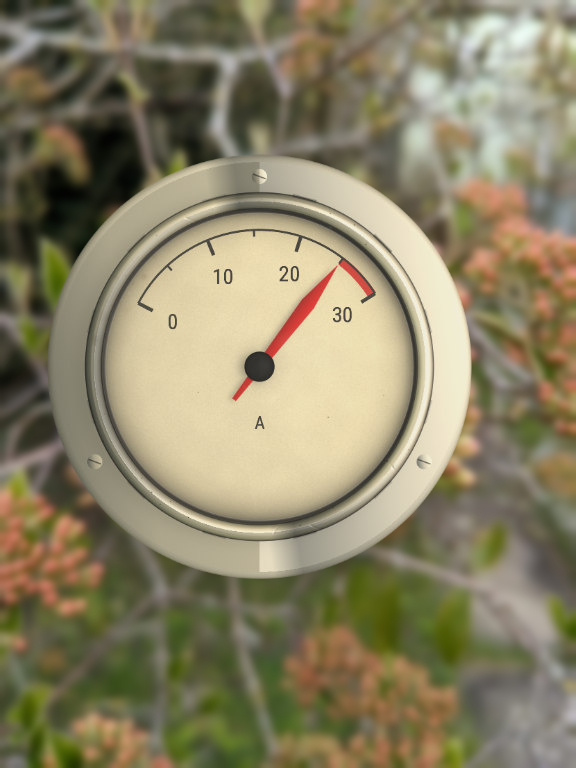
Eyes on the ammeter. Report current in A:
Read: 25 A
